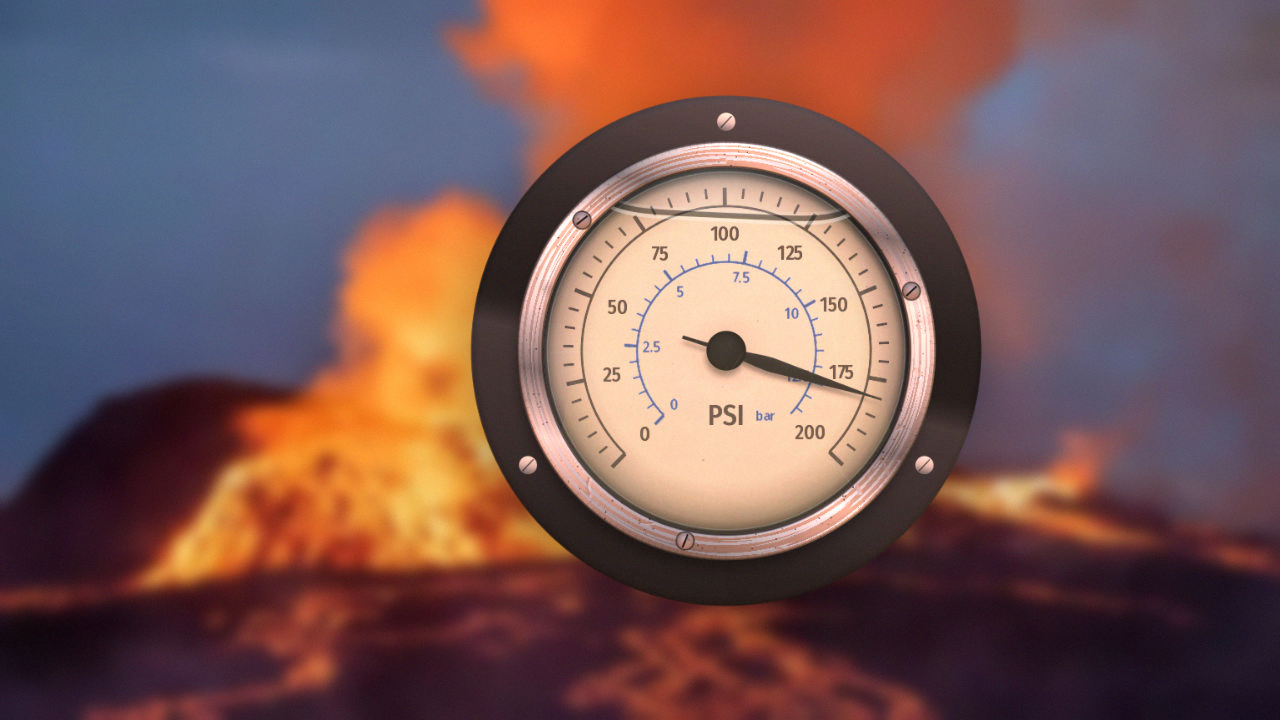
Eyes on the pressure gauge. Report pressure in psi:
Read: 180 psi
